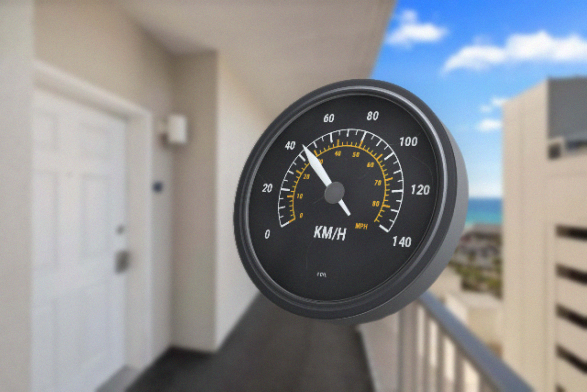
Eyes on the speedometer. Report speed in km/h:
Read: 45 km/h
